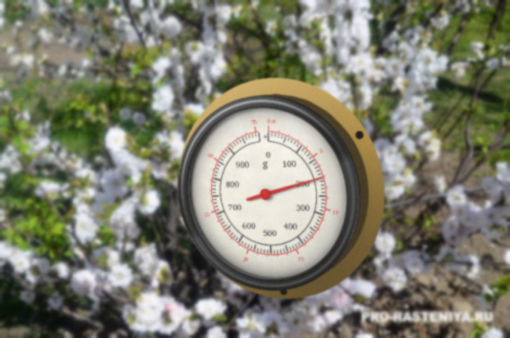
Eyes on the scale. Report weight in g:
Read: 200 g
